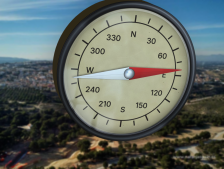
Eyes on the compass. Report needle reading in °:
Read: 82.5 °
